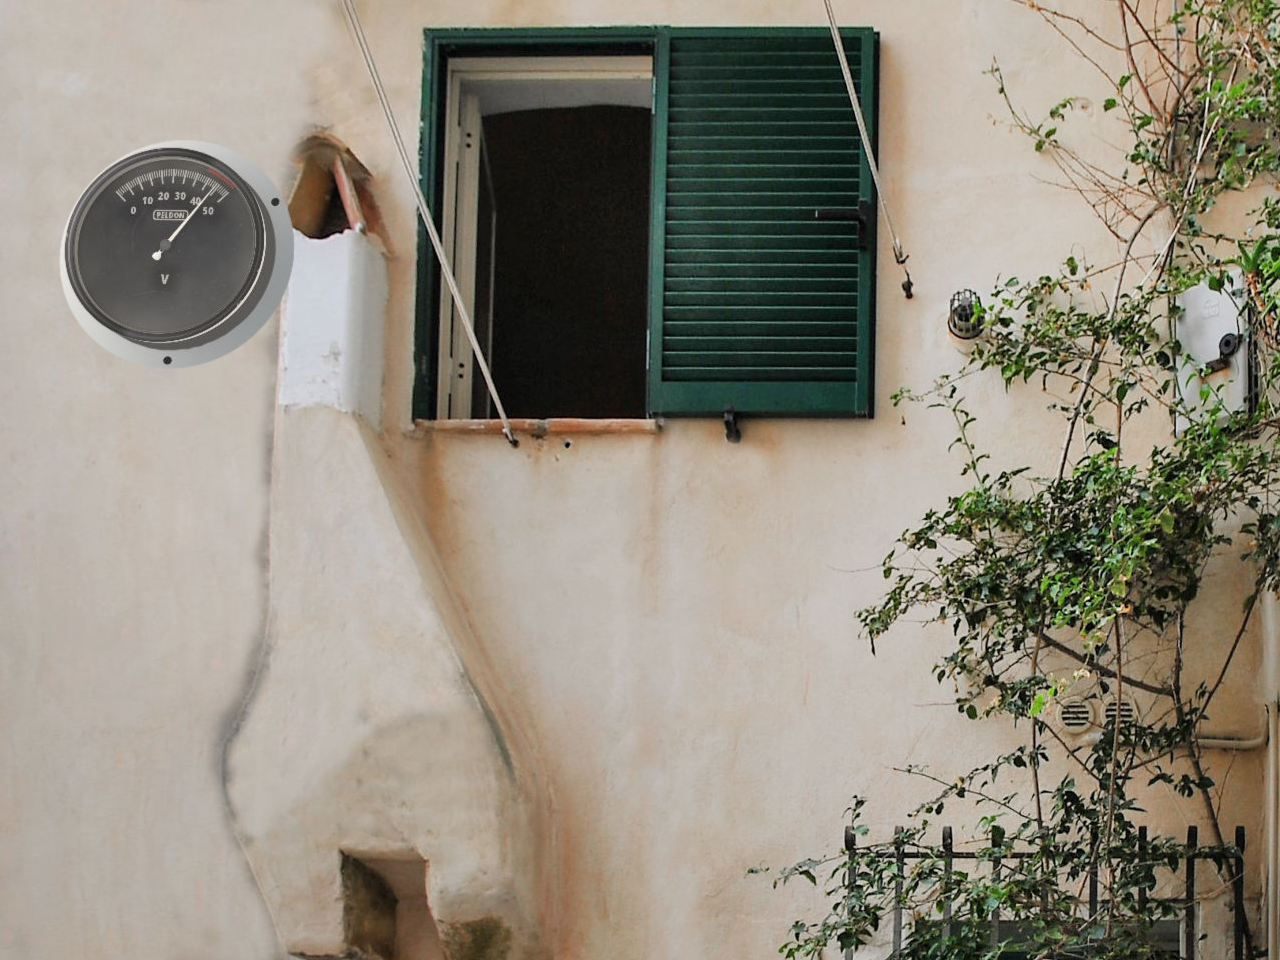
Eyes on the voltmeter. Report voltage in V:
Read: 45 V
